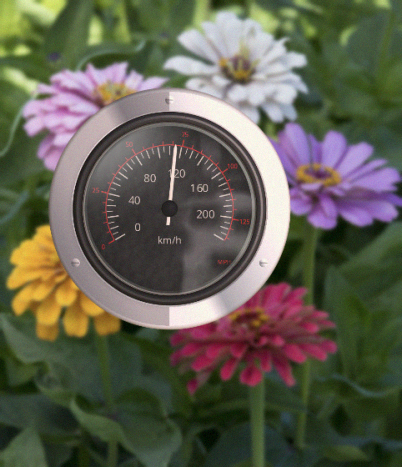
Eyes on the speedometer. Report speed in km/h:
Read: 115 km/h
